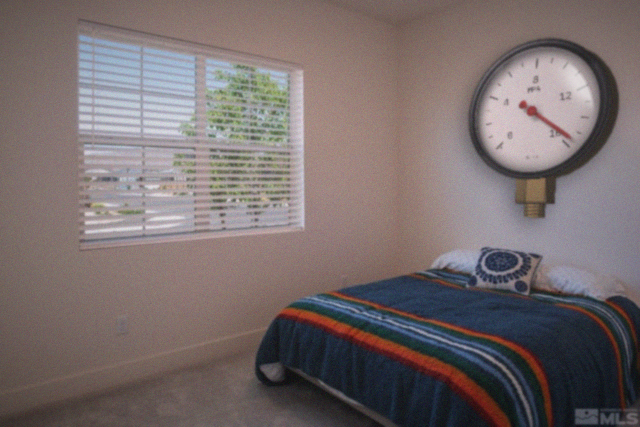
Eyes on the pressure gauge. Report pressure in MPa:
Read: 15.5 MPa
